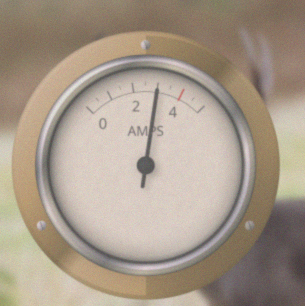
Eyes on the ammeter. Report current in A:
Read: 3 A
